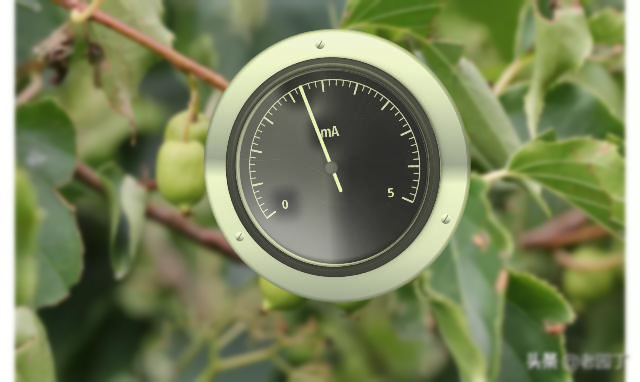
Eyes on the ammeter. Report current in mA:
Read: 2.2 mA
